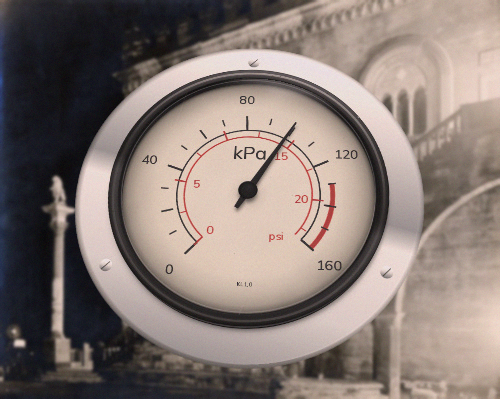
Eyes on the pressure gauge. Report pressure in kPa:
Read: 100 kPa
